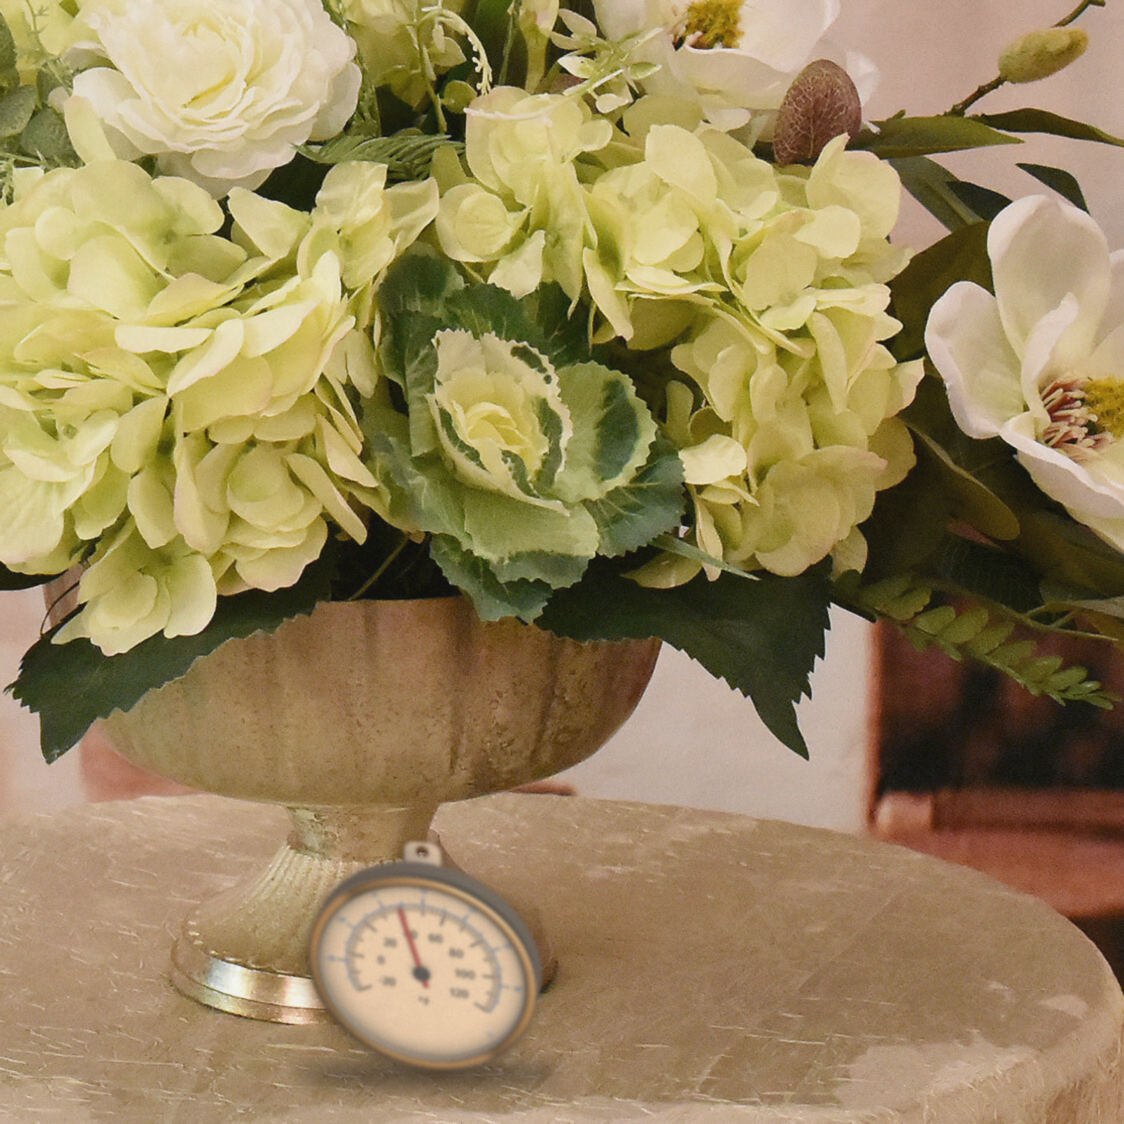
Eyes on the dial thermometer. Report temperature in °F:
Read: 40 °F
